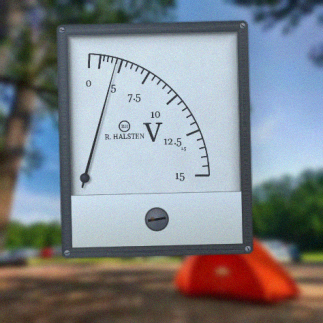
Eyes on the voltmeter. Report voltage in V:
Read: 4.5 V
